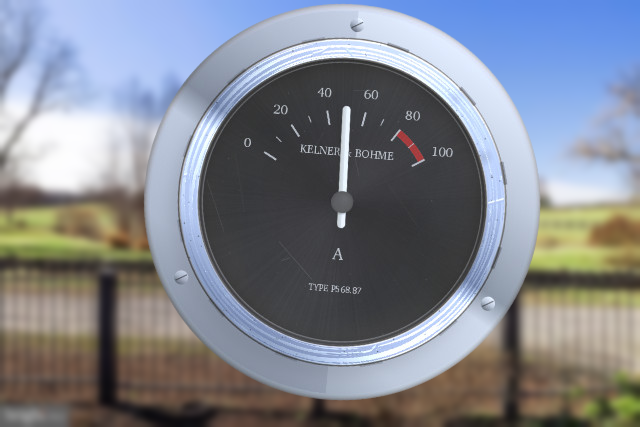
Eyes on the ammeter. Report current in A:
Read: 50 A
